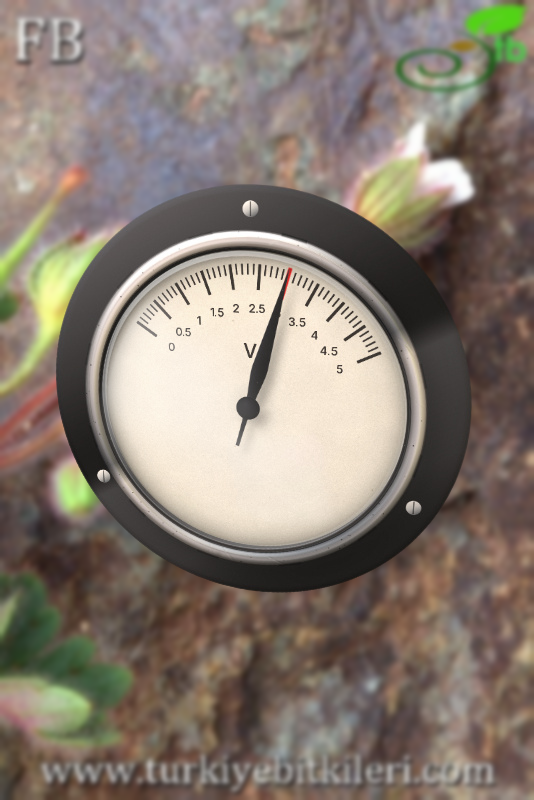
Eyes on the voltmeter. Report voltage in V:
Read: 3 V
